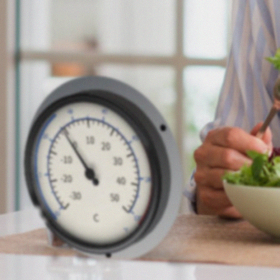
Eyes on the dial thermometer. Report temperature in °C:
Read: 0 °C
